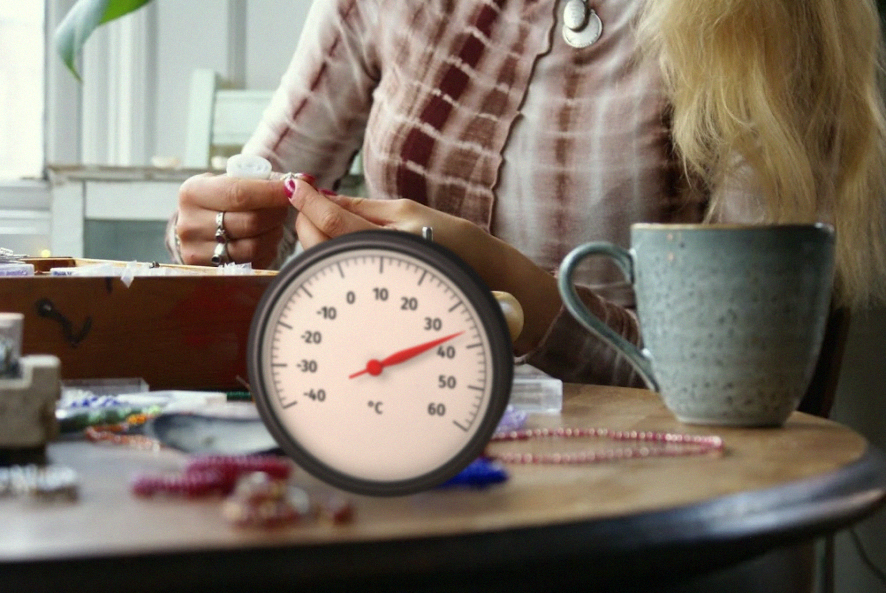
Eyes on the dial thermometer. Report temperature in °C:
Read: 36 °C
